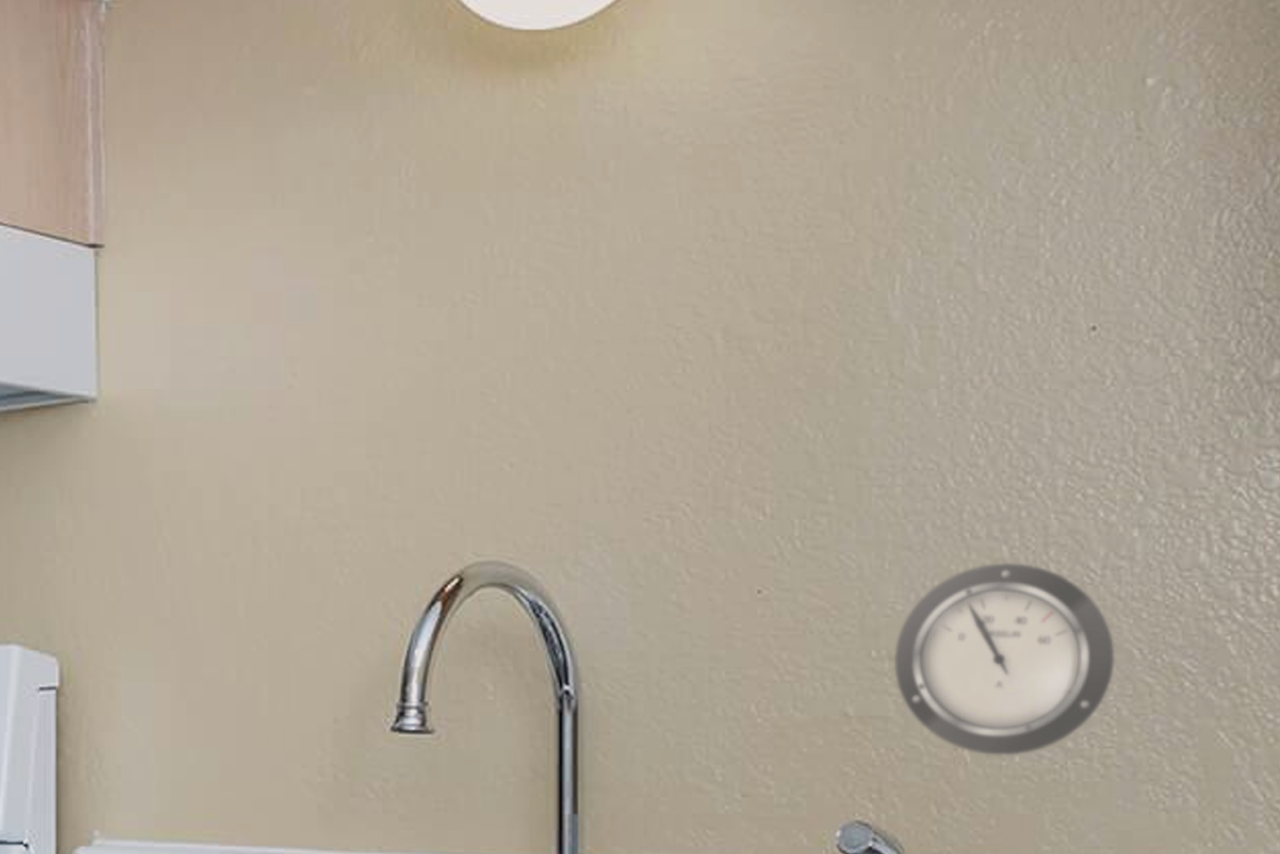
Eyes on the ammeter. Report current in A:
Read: 15 A
